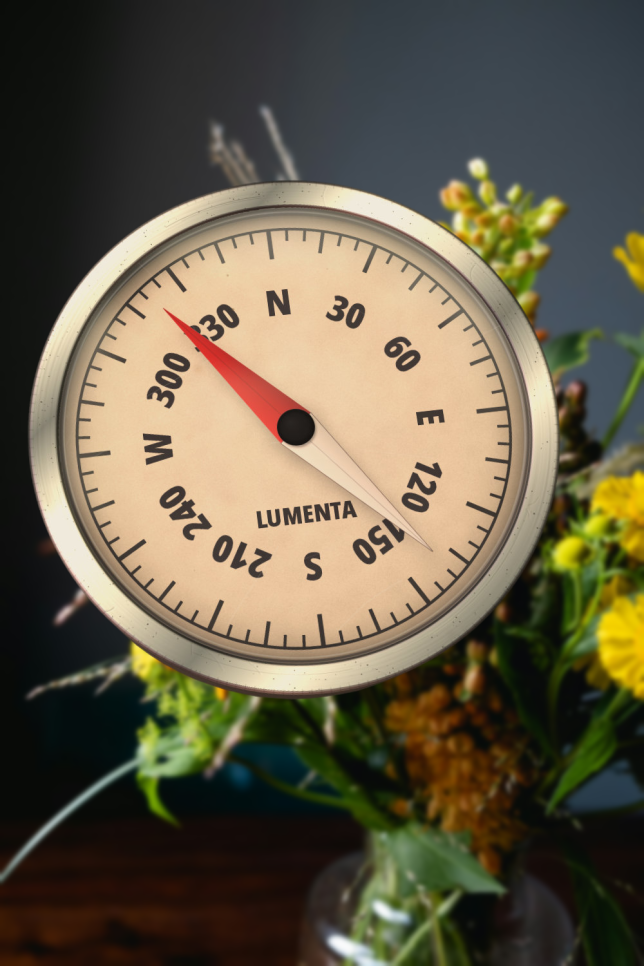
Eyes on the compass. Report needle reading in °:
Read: 320 °
